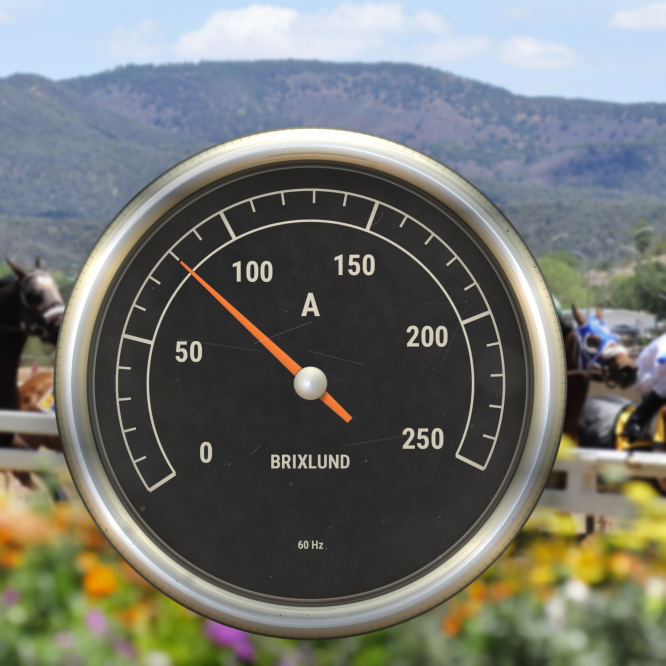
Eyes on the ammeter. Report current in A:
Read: 80 A
